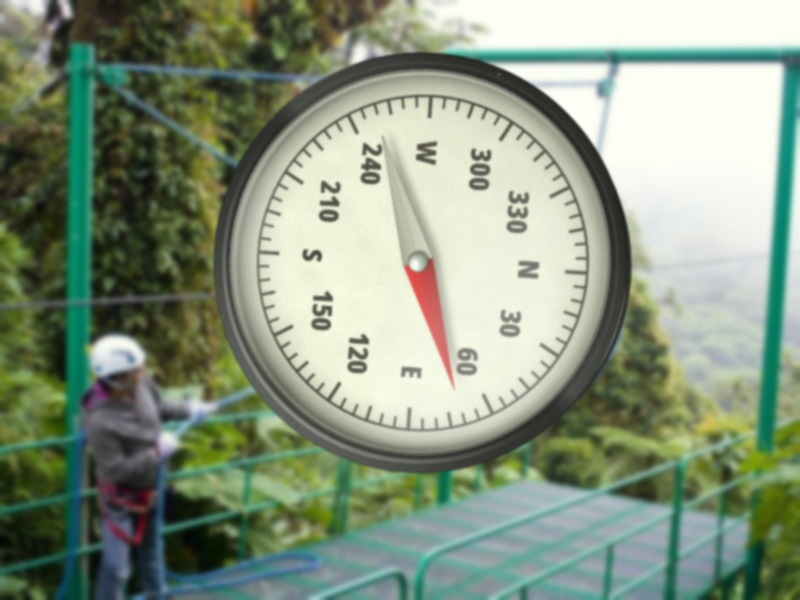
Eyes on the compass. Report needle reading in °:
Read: 70 °
